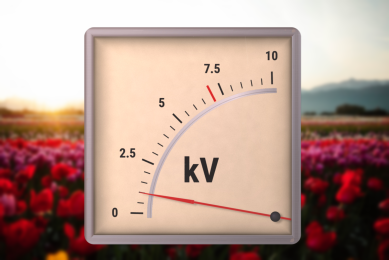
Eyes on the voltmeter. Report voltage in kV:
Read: 1 kV
